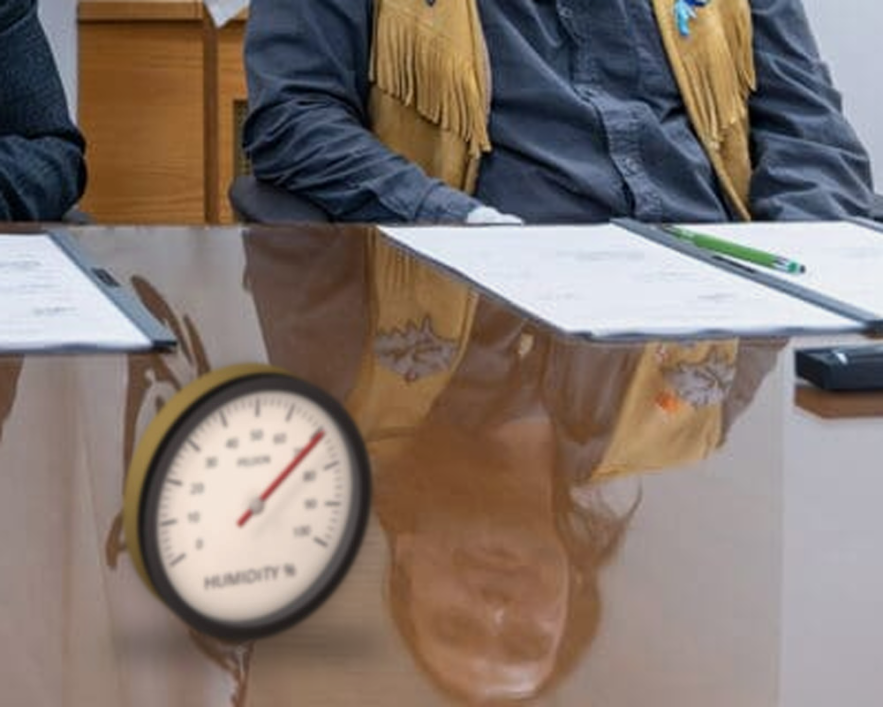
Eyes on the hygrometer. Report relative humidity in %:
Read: 70 %
